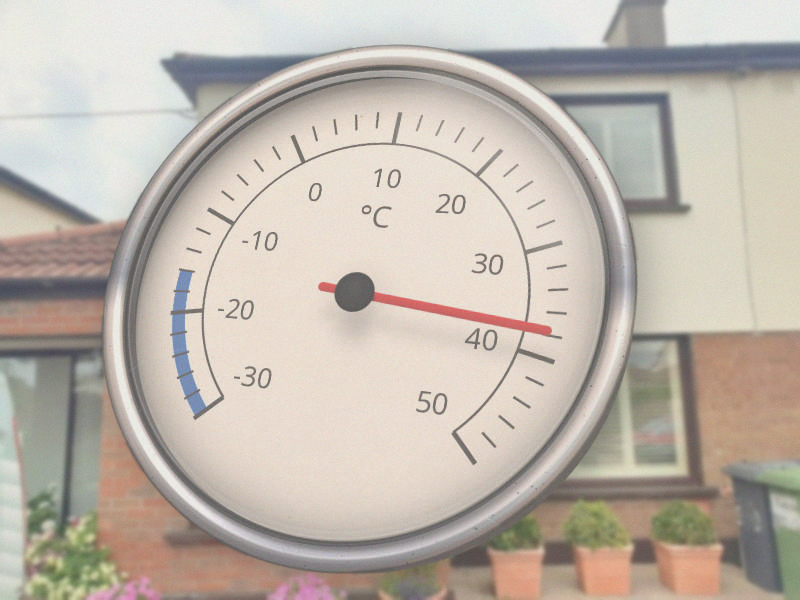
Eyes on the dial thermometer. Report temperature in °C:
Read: 38 °C
